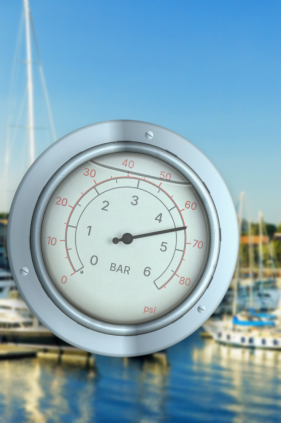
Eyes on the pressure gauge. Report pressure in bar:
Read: 4.5 bar
